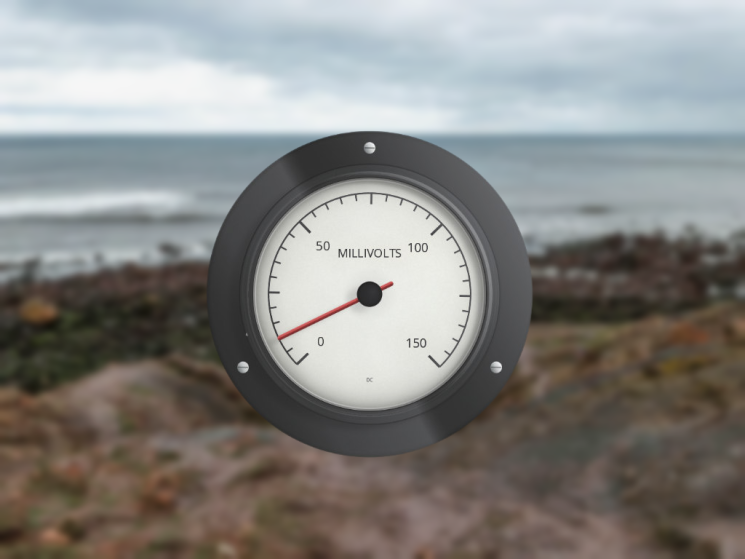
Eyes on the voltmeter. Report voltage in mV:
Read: 10 mV
